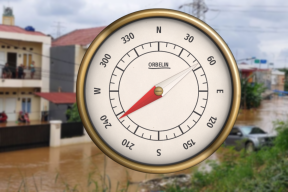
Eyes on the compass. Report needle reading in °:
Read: 235 °
